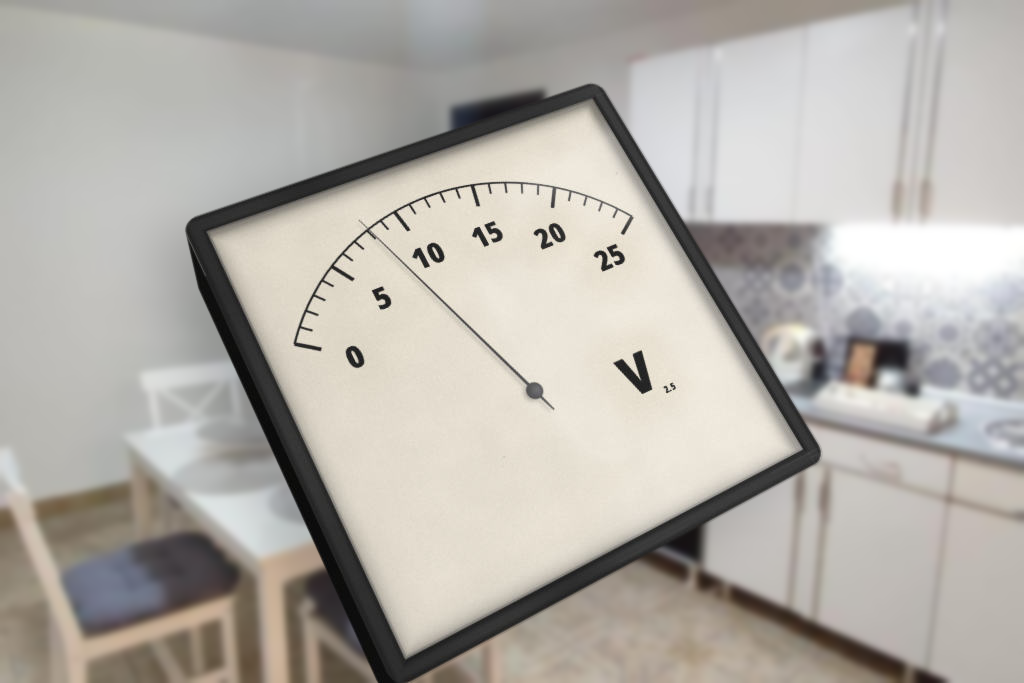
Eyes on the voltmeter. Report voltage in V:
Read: 8 V
